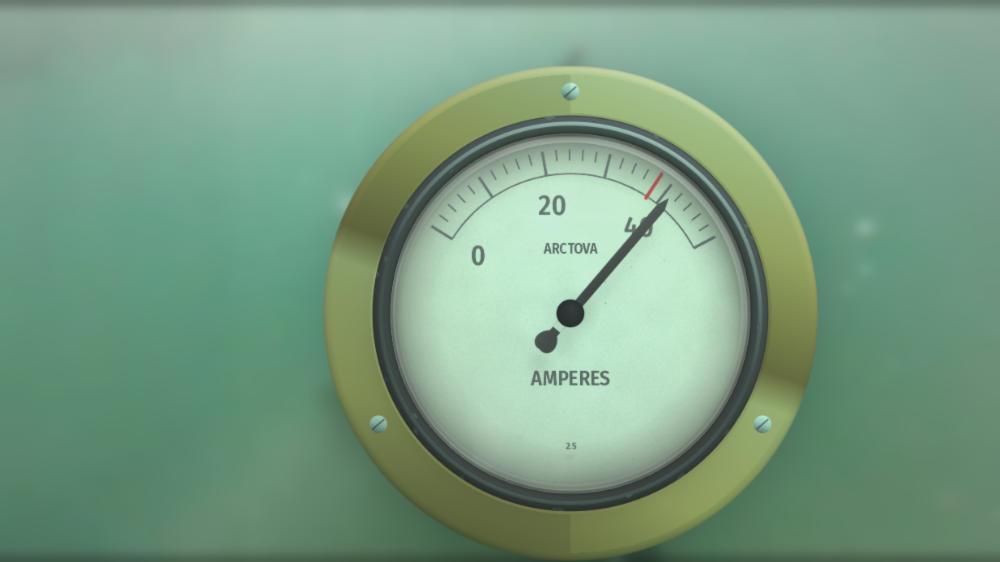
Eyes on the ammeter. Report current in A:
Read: 41 A
